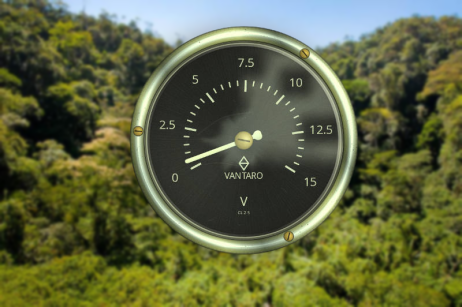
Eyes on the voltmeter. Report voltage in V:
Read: 0.5 V
